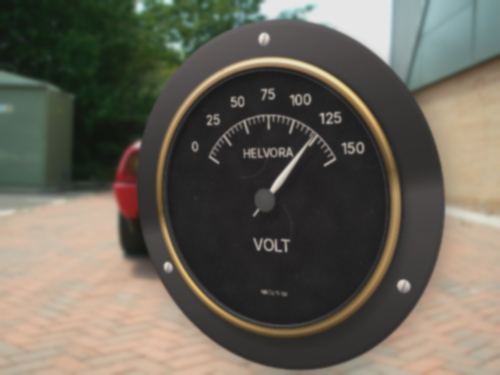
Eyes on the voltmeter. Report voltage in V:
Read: 125 V
